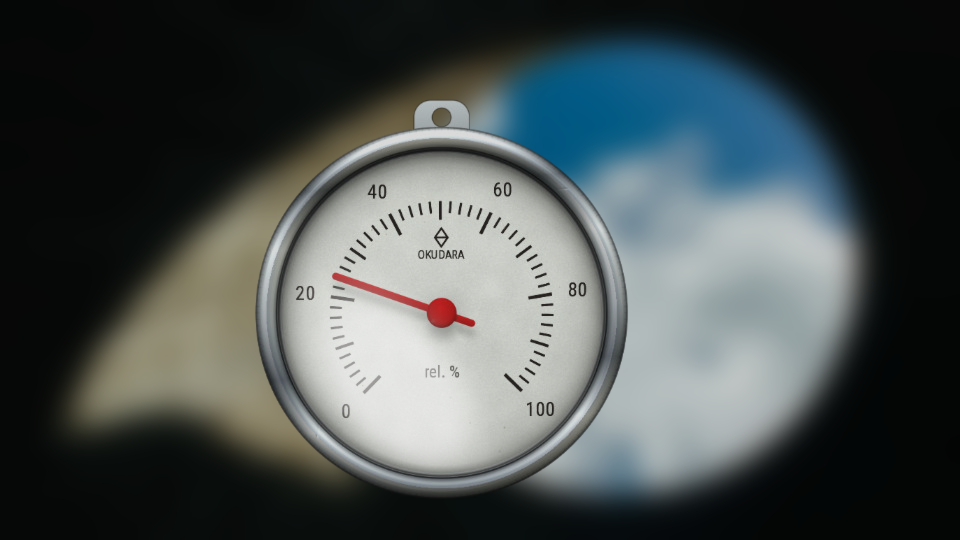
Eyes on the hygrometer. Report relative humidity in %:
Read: 24 %
